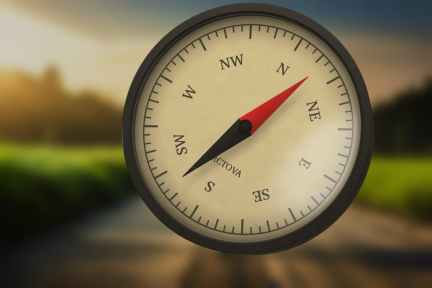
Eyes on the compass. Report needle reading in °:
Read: 20 °
